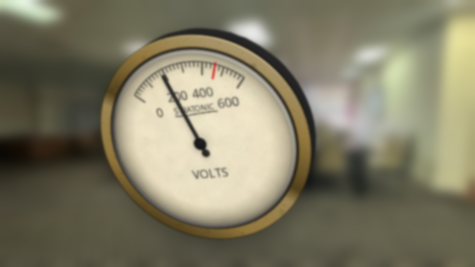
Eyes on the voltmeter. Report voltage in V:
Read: 200 V
